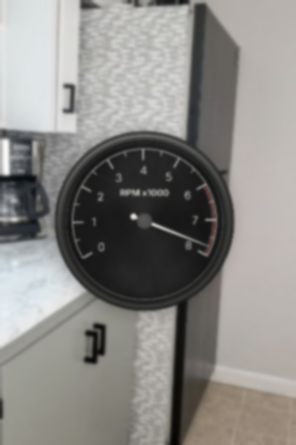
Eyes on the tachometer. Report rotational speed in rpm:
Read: 7750 rpm
